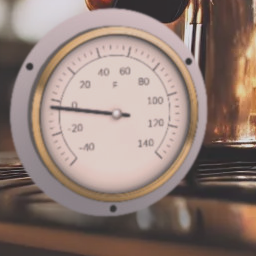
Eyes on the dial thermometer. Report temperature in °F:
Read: -4 °F
